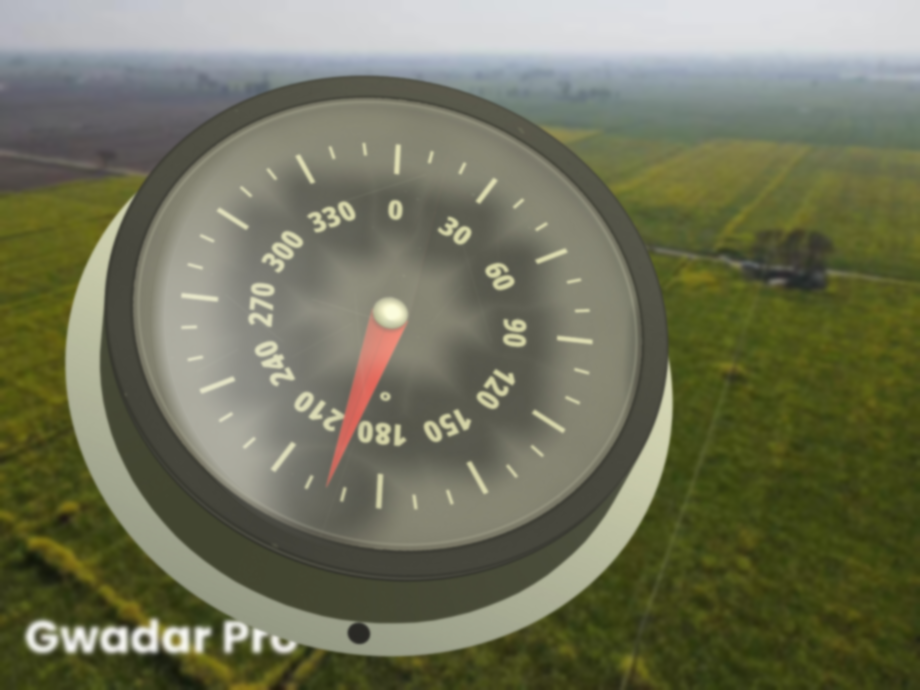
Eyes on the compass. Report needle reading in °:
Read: 195 °
